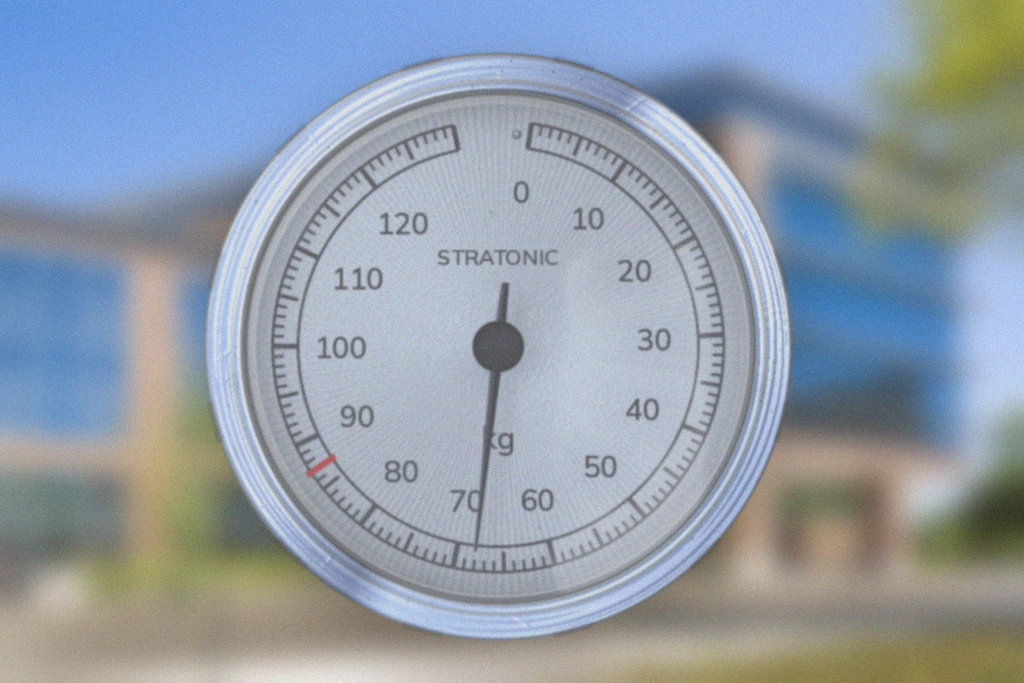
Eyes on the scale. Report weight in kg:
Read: 68 kg
